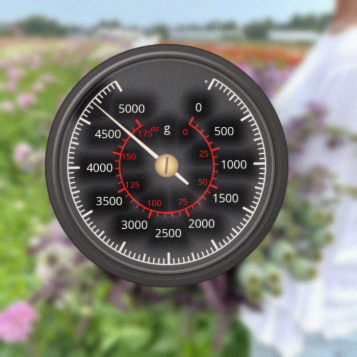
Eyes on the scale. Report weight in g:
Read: 4700 g
